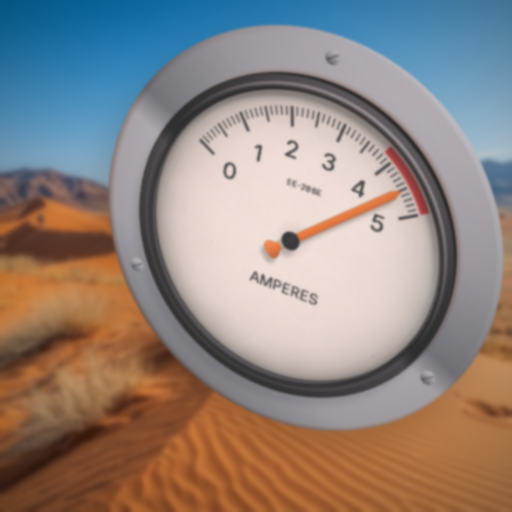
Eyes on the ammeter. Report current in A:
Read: 4.5 A
